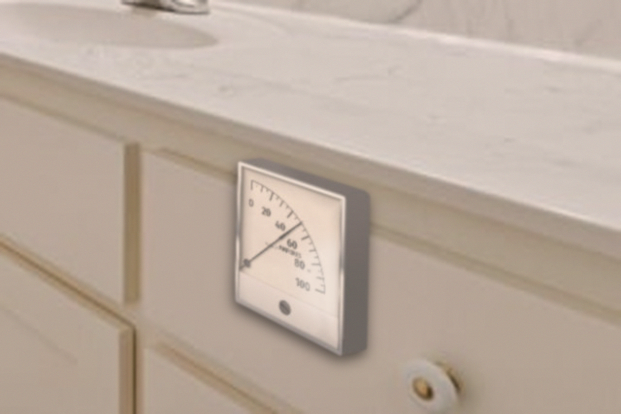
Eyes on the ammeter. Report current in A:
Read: 50 A
